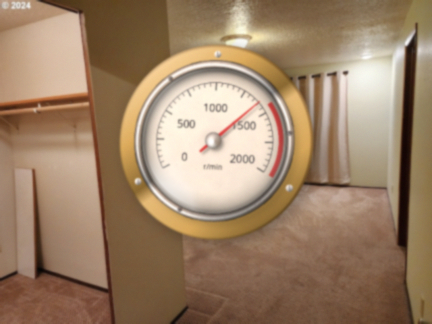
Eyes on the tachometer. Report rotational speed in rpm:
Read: 1400 rpm
